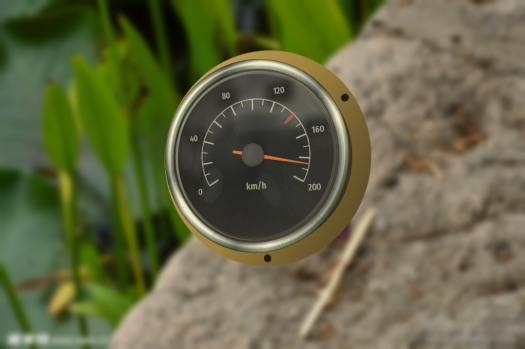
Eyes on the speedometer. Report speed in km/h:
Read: 185 km/h
